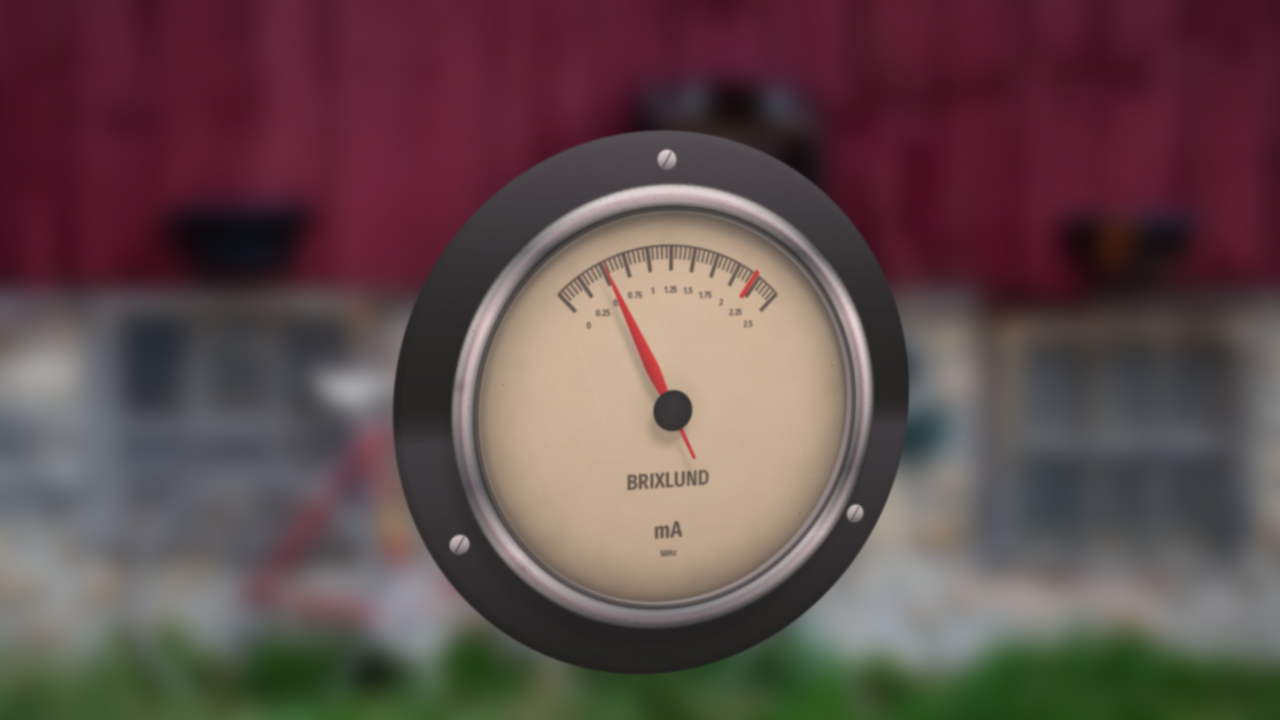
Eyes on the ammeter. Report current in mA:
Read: 0.5 mA
